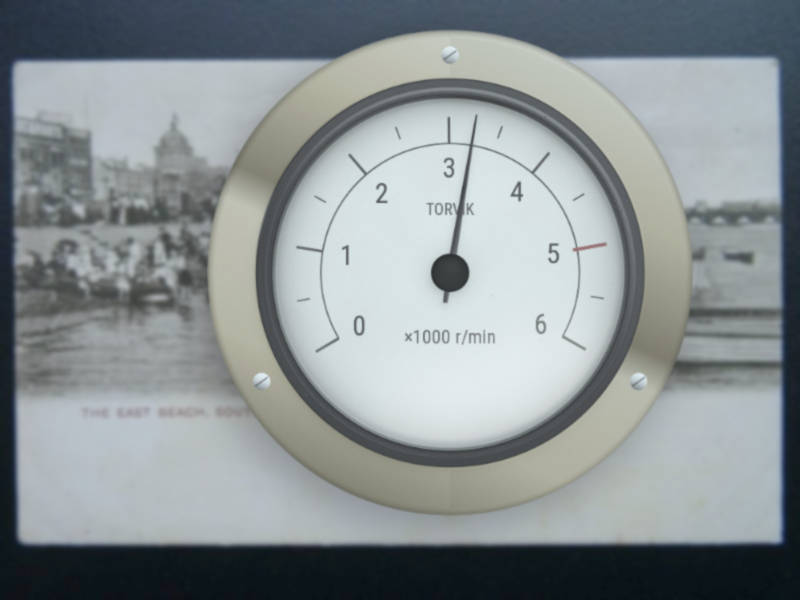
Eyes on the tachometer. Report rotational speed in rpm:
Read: 3250 rpm
